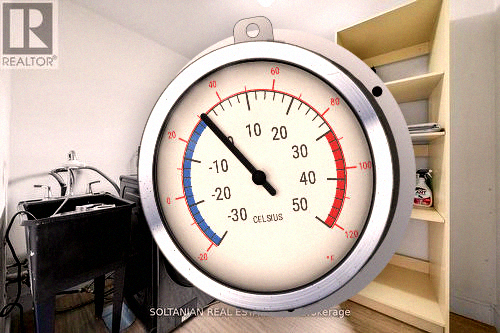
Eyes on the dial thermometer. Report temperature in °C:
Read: 0 °C
